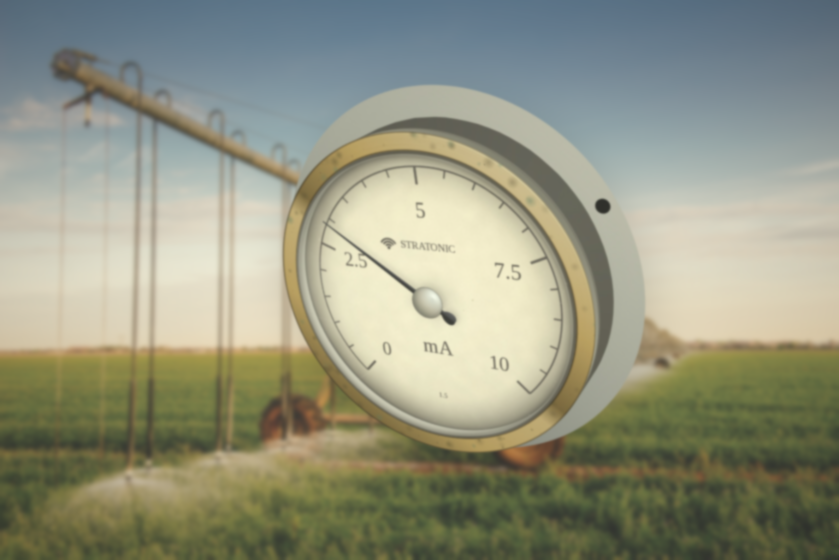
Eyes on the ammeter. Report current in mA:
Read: 3 mA
